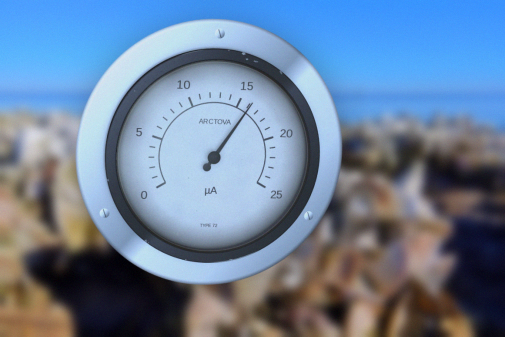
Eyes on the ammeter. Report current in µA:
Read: 16 µA
